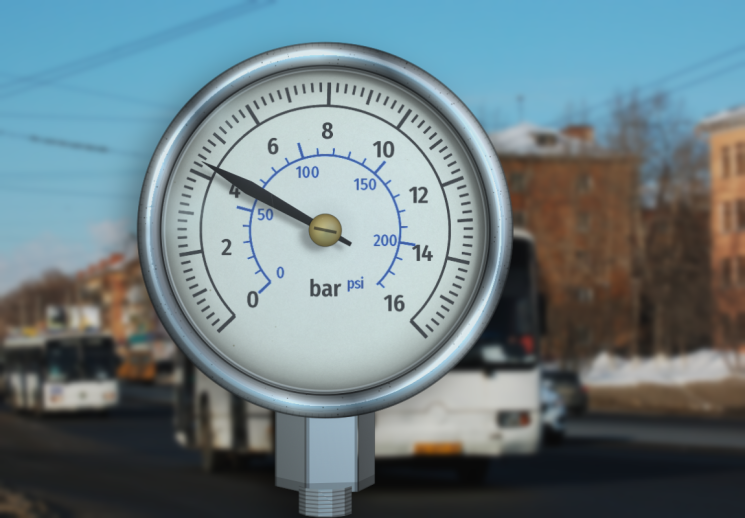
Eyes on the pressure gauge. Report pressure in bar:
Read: 4.3 bar
